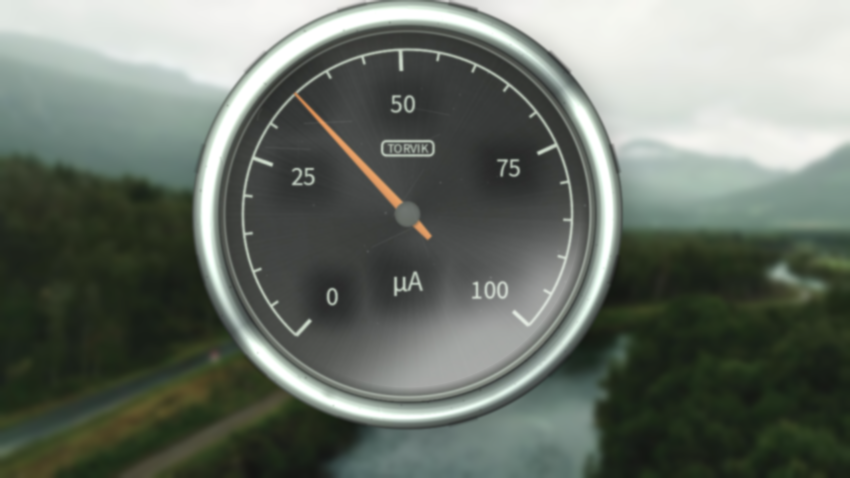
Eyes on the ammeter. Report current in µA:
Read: 35 µA
